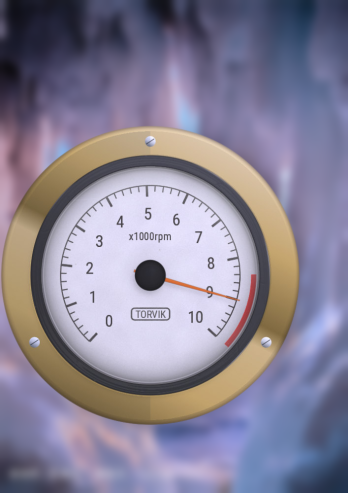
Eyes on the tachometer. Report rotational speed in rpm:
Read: 9000 rpm
